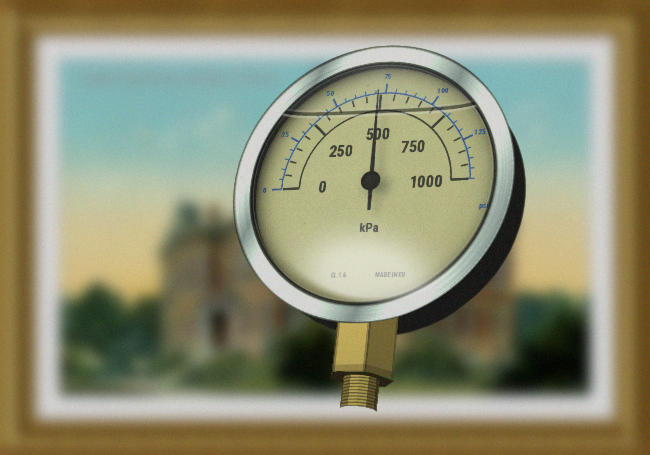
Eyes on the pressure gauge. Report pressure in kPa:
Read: 500 kPa
